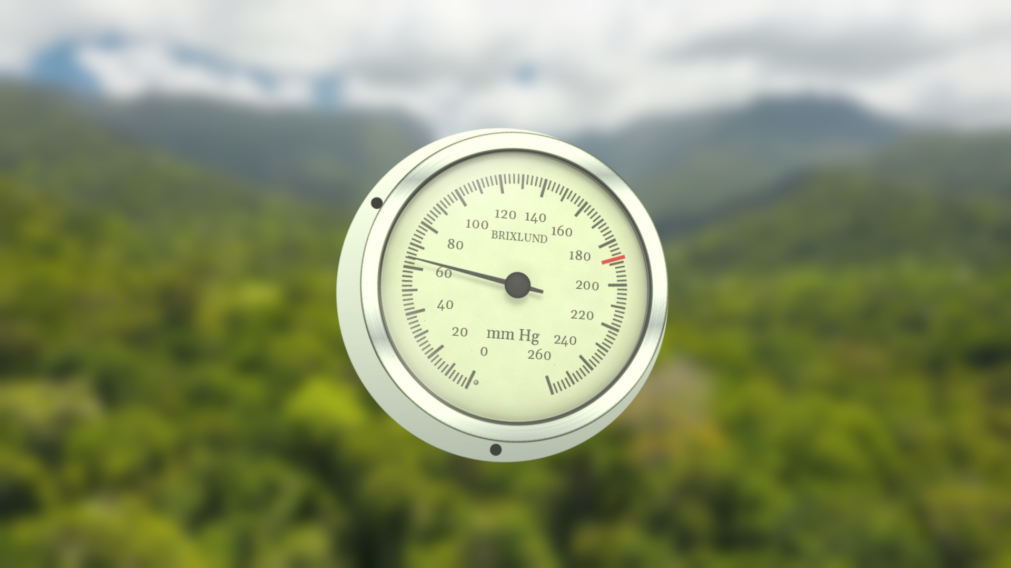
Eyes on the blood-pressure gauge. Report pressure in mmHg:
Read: 64 mmHg
